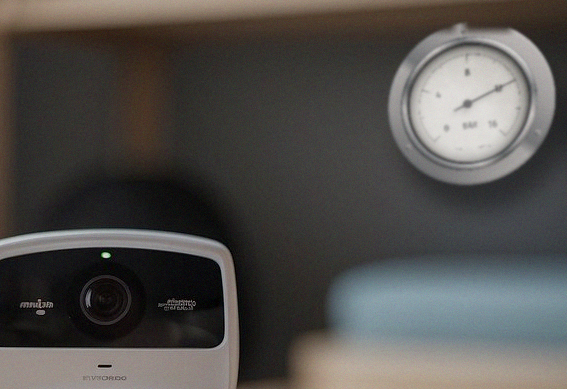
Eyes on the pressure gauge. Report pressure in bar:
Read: 12 bar
